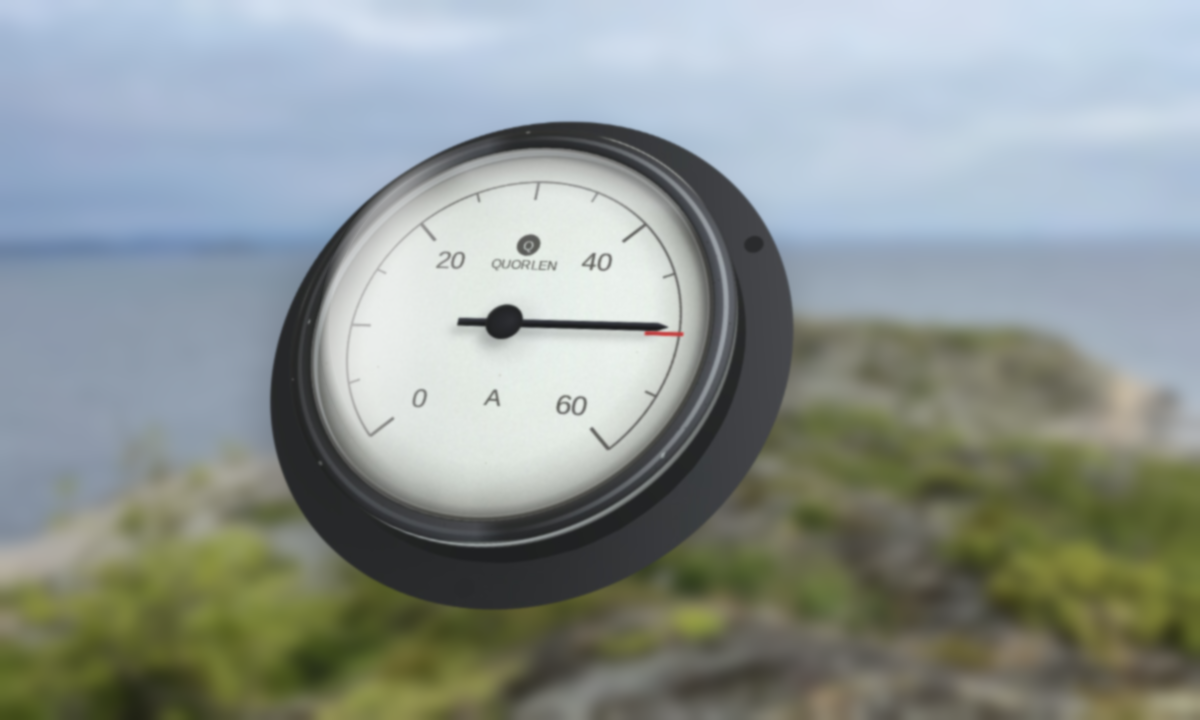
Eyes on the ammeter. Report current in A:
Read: 50 A
